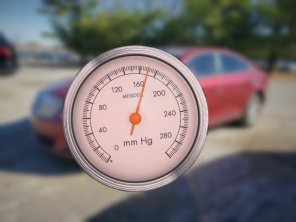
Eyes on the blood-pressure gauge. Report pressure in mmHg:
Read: 170 mmHg
